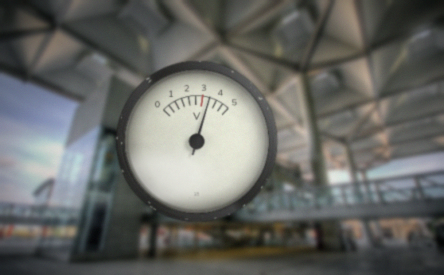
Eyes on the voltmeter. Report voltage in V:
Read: 3.5 V
